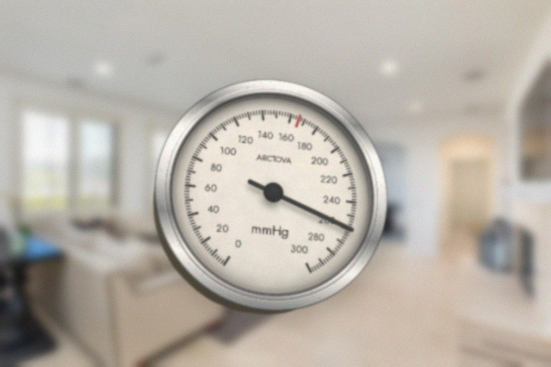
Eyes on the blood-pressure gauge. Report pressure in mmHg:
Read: 260 mmHg
